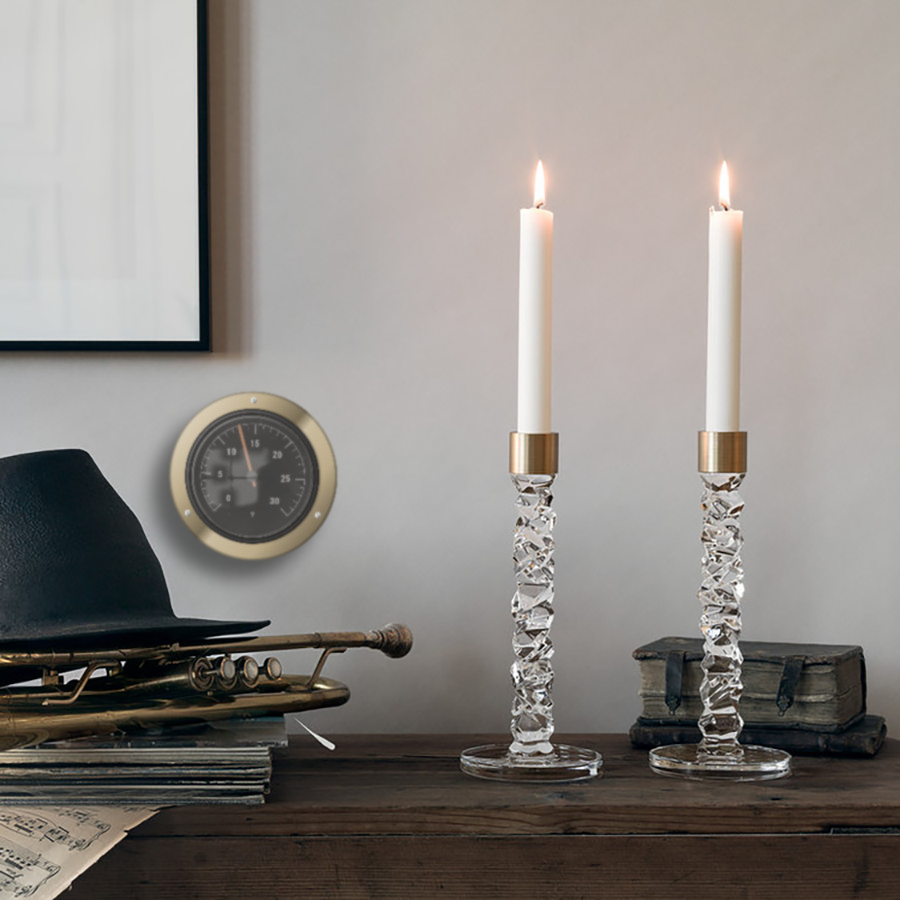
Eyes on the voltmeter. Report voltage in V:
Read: 13 V
